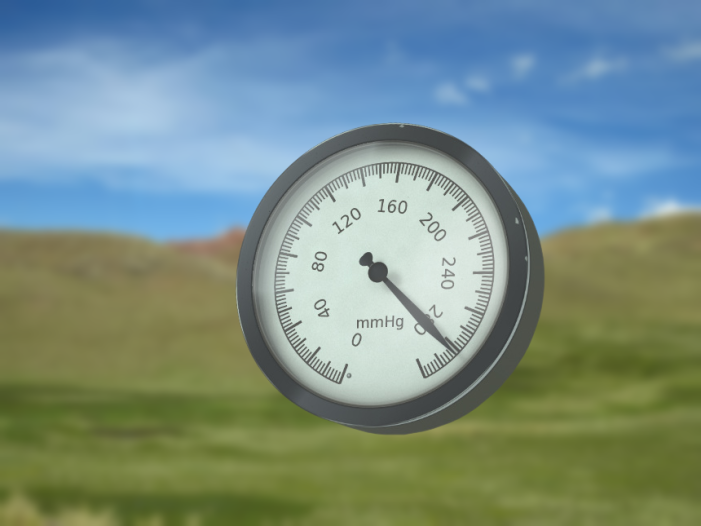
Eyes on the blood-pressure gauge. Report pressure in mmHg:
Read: 282 mmHg
